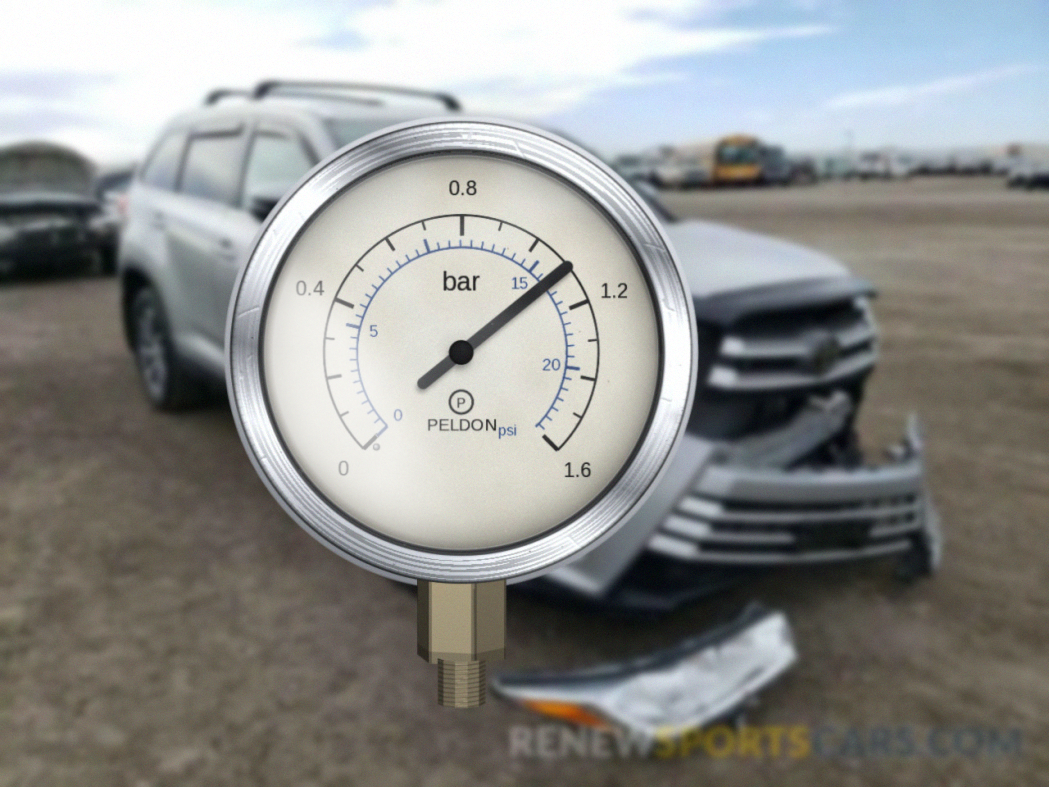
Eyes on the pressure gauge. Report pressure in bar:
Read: 1.1 bar
